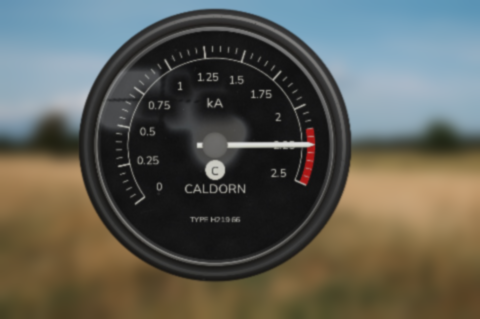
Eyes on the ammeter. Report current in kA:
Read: 2.25 kA
